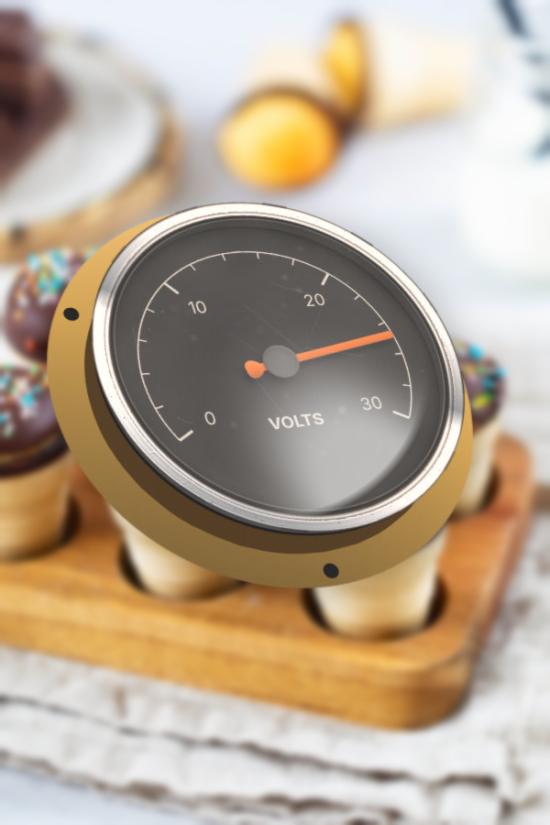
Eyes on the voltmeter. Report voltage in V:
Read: 25 V
